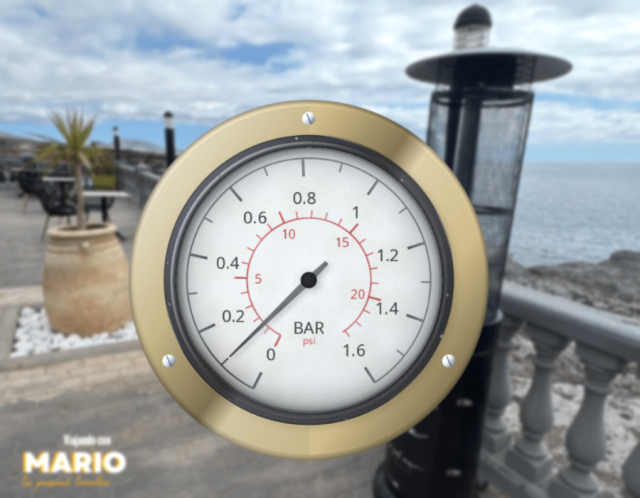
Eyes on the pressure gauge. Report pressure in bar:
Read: 0.1 bar
